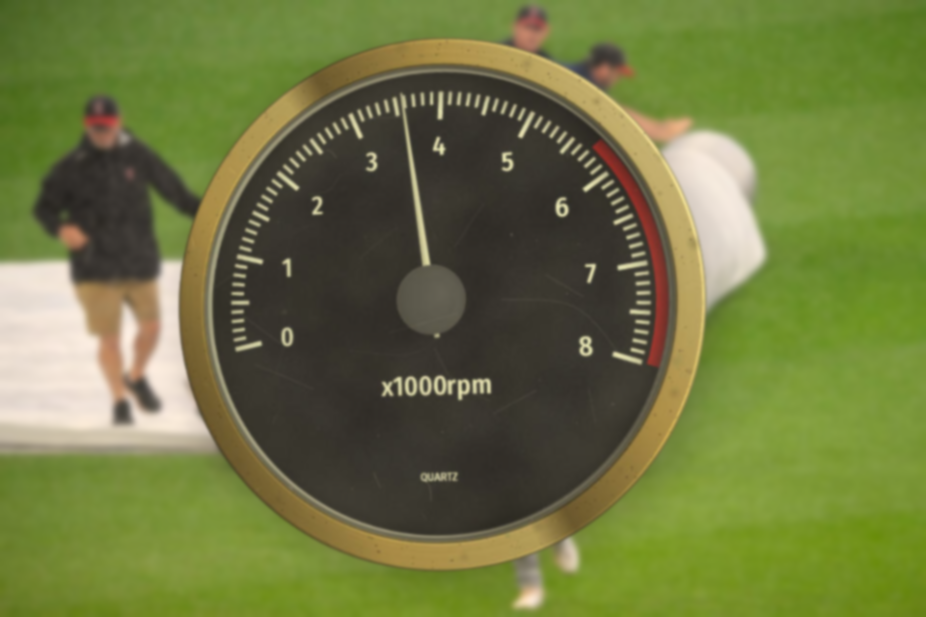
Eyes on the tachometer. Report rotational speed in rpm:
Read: 3600 rpm
